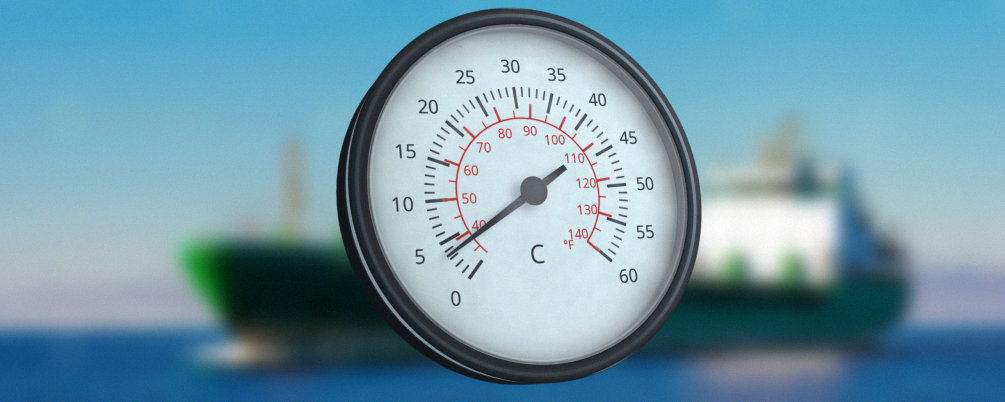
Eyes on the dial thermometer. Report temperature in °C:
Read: 3.5 °C
